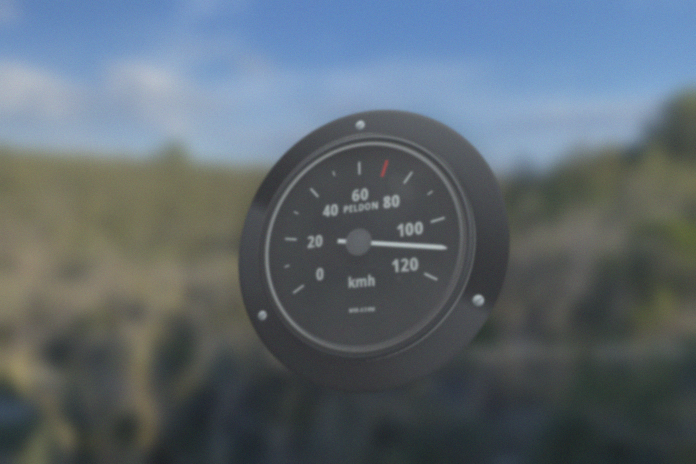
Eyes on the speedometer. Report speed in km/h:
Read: 110 km/h
